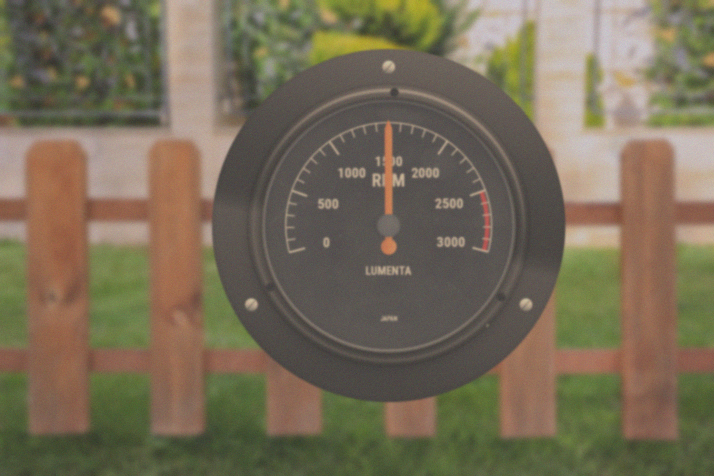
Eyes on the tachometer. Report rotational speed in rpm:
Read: 1500 rpm
